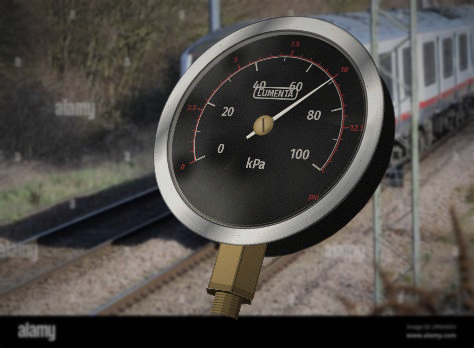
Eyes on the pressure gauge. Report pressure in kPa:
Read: 70 kPa
